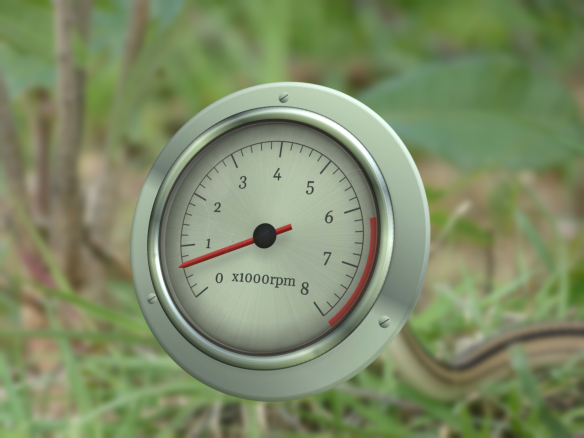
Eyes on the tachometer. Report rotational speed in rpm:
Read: 600 rpm
